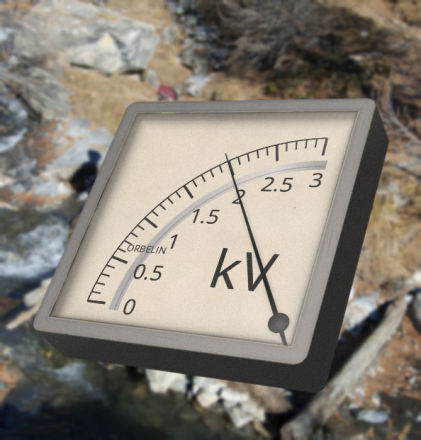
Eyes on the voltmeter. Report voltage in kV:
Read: 2 kV
